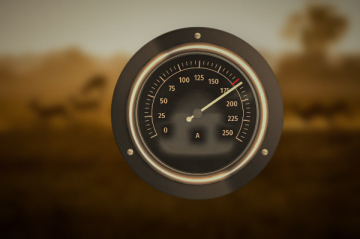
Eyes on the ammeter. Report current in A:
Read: 180 A
